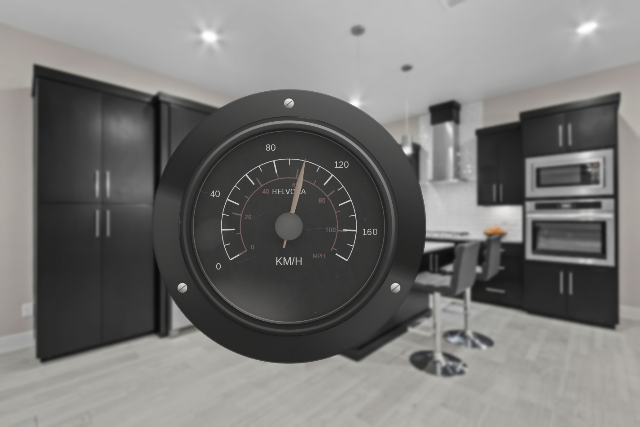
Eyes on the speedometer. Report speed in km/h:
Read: 100 km/h
